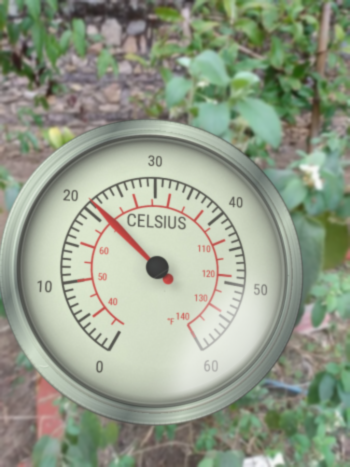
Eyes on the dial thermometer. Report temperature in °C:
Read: 21 °C
